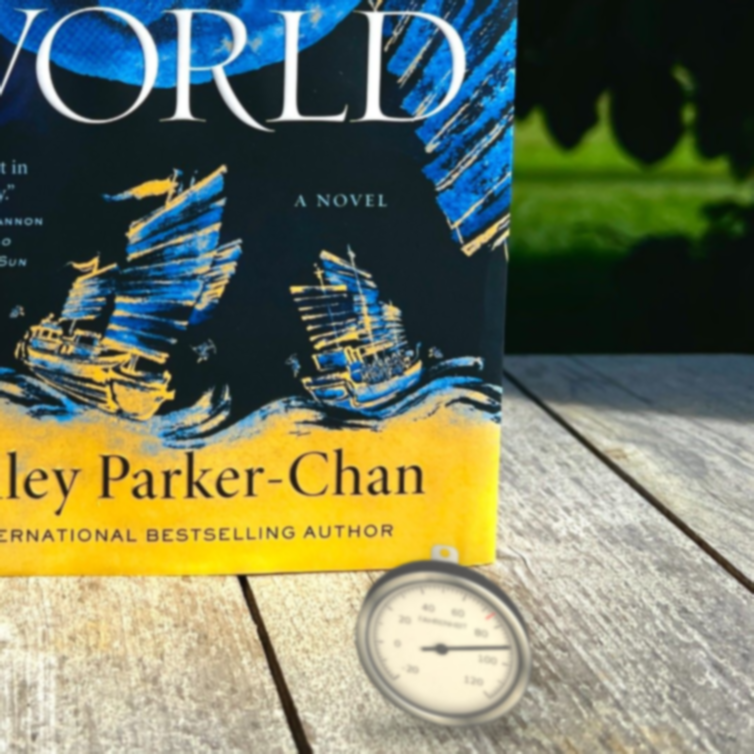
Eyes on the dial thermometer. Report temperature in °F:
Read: 90 °F
